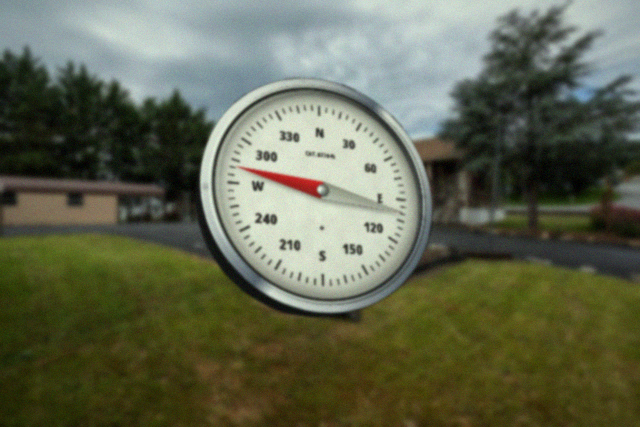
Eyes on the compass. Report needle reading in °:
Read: 280 °
